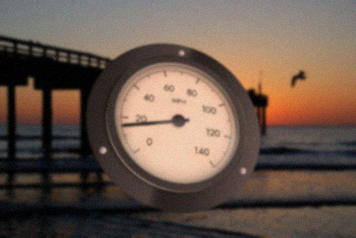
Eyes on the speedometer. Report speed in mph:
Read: 15 mph
